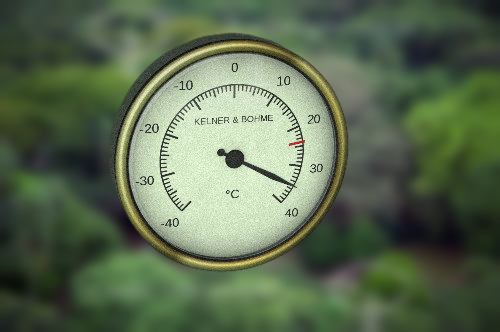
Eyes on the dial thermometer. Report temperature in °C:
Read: 35 °C
